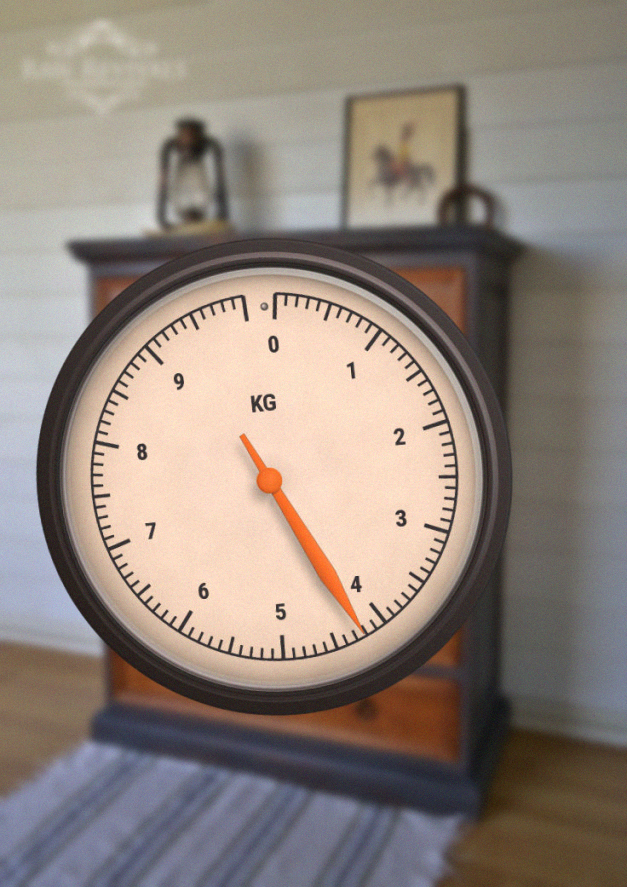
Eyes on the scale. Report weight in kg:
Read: 4.2 kg
